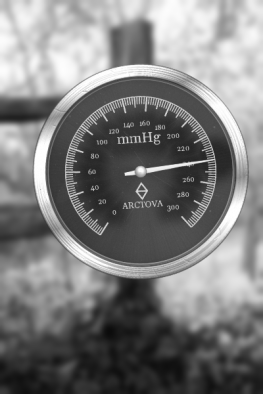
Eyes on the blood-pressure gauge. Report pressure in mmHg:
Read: 240 mmHg
